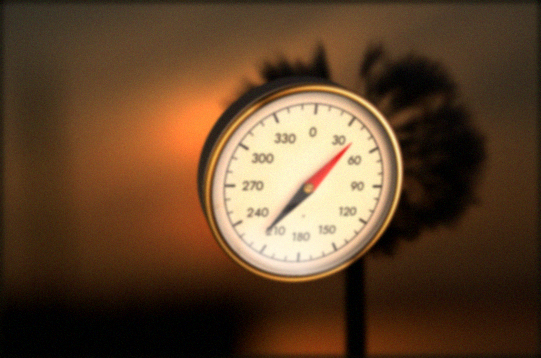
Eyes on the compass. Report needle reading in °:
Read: 40 °
